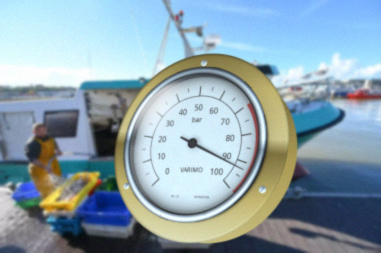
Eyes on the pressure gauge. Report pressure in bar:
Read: 92.5 bar
